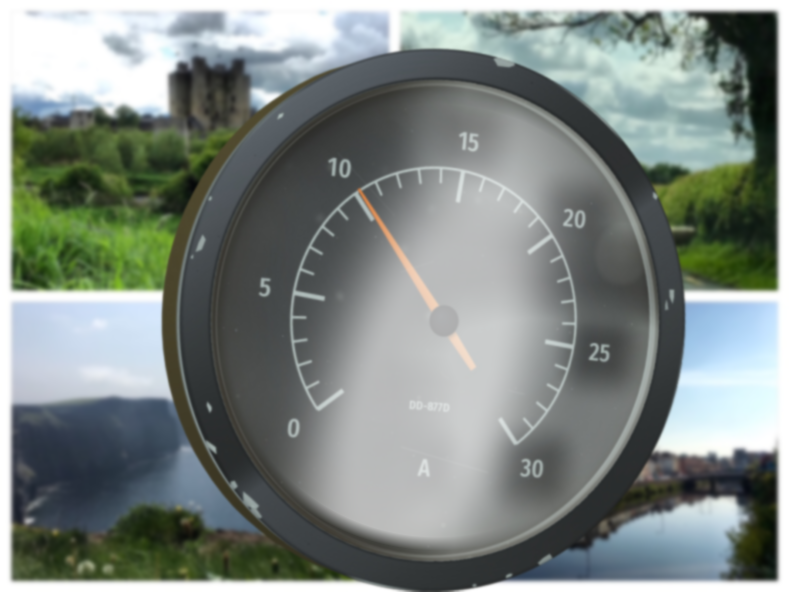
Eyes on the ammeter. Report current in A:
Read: 10 A
